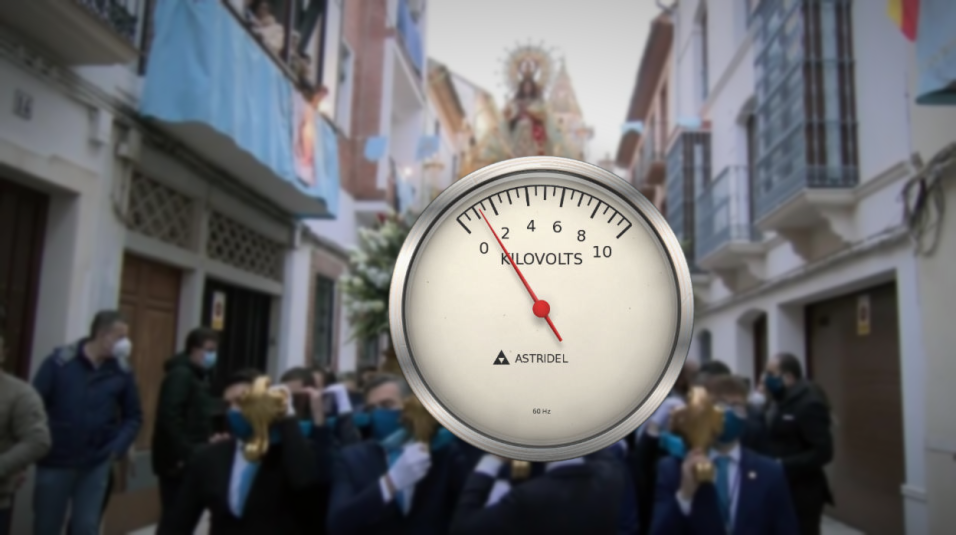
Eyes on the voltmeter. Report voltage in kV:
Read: 1.25 kV
